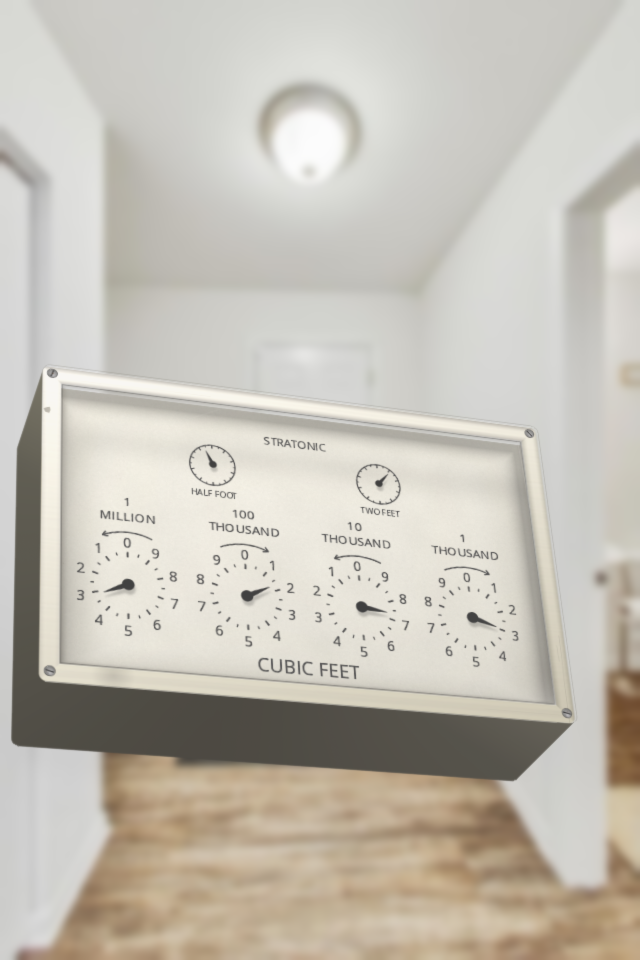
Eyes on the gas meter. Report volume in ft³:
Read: 317300 ft³
